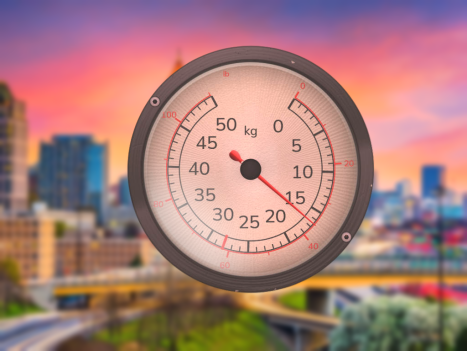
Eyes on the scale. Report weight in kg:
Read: 16.5 kg
